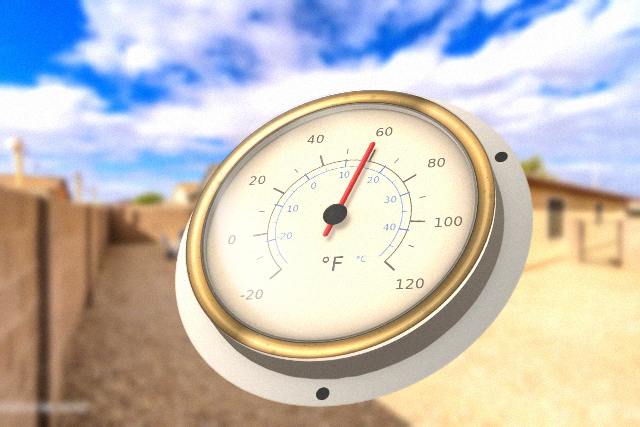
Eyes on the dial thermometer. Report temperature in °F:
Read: 60 °F
